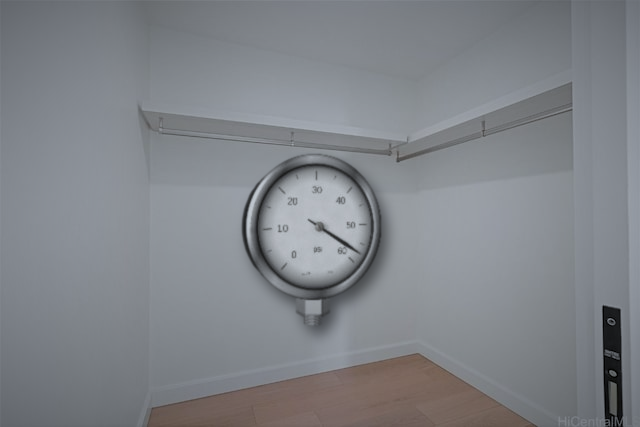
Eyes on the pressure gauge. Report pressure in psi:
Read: 57.5 psi
